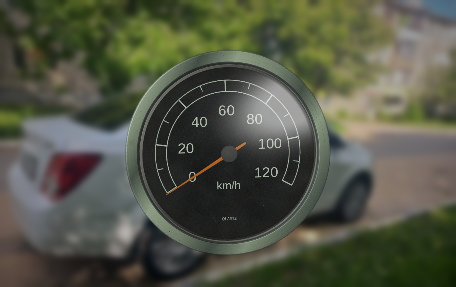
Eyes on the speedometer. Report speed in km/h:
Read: 0 km/h
